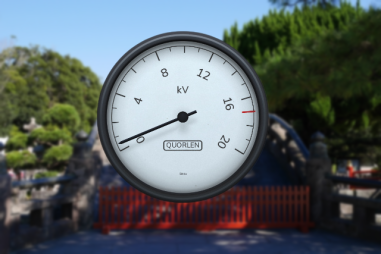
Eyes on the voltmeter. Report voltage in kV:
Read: 0.5 kV
